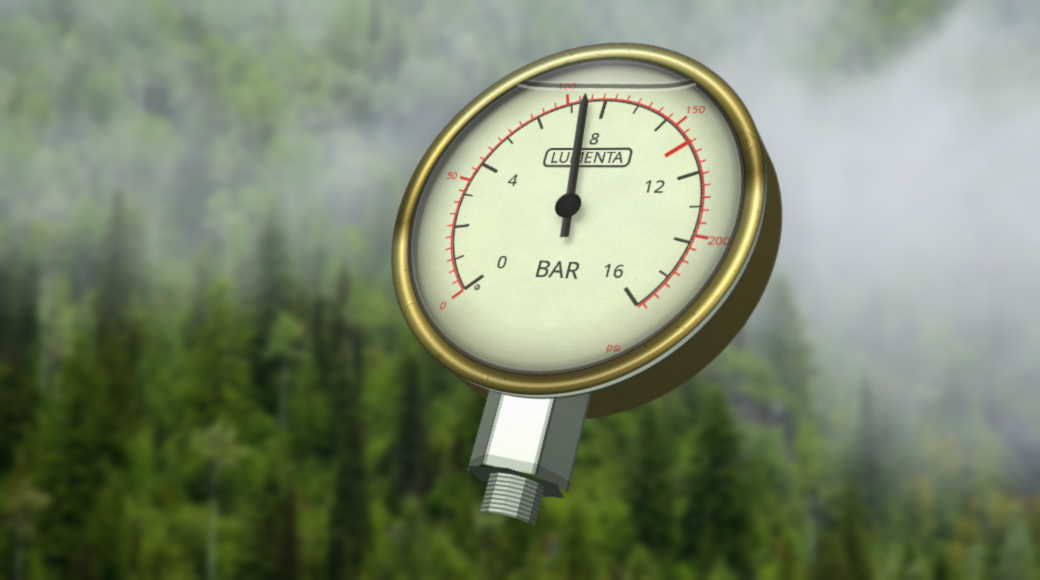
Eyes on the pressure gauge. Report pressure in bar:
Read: 7.5 bar
